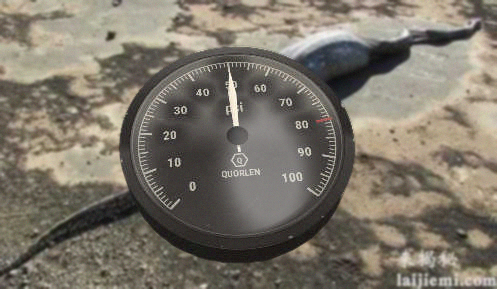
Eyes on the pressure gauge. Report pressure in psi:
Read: 50 psi
